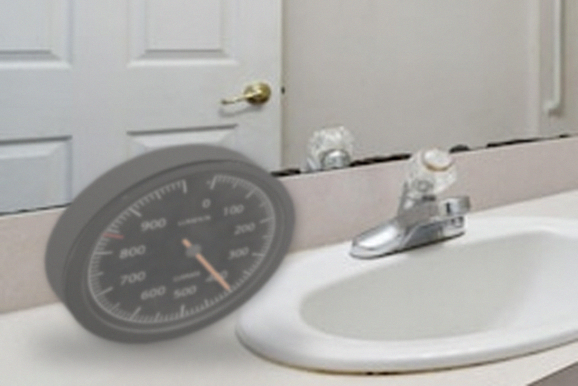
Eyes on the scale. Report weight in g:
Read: 400 g
